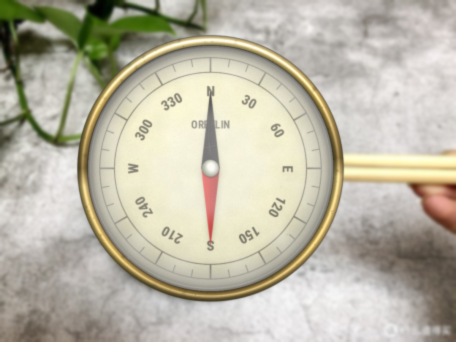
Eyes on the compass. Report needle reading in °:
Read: 180 °
